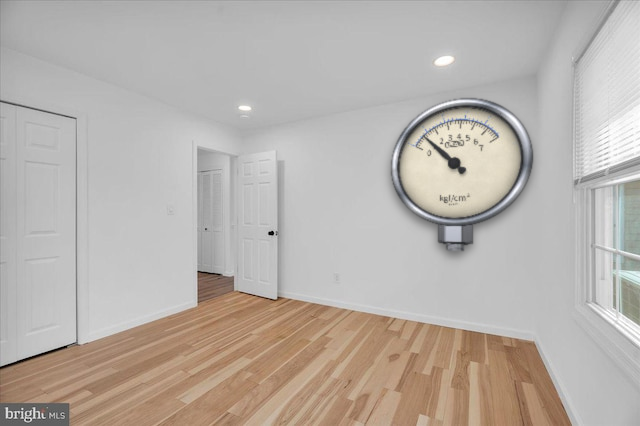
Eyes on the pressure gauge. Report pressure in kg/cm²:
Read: 1 kg/cm²
